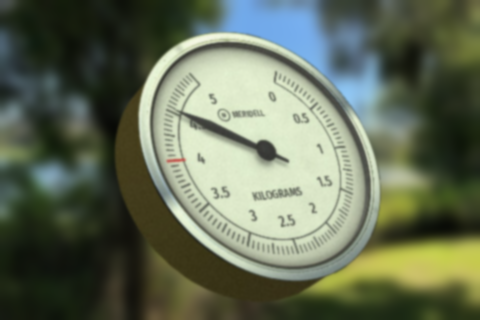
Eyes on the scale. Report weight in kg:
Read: 4.5 kg
